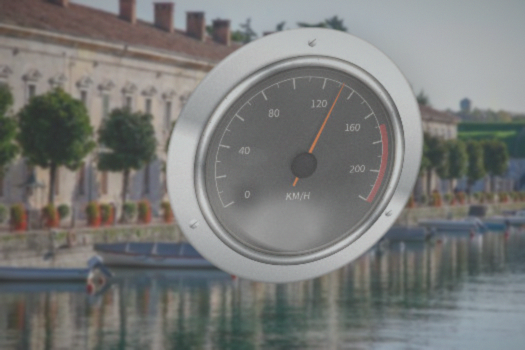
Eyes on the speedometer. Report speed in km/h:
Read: 130 km/h
